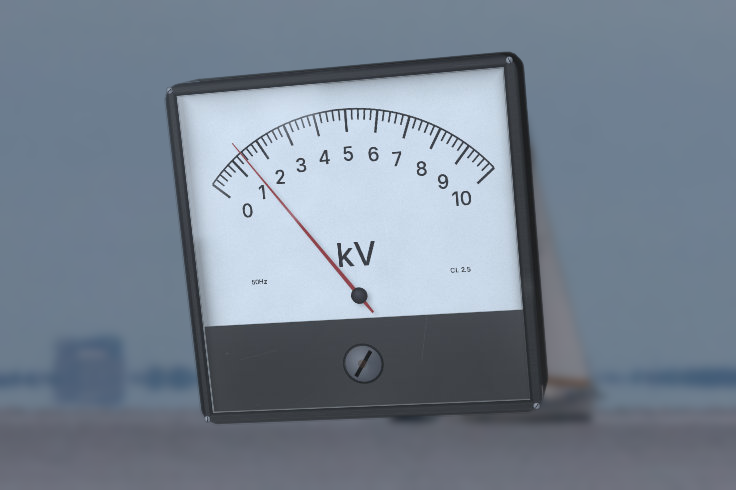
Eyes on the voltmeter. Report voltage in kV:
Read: 1.4 kV
